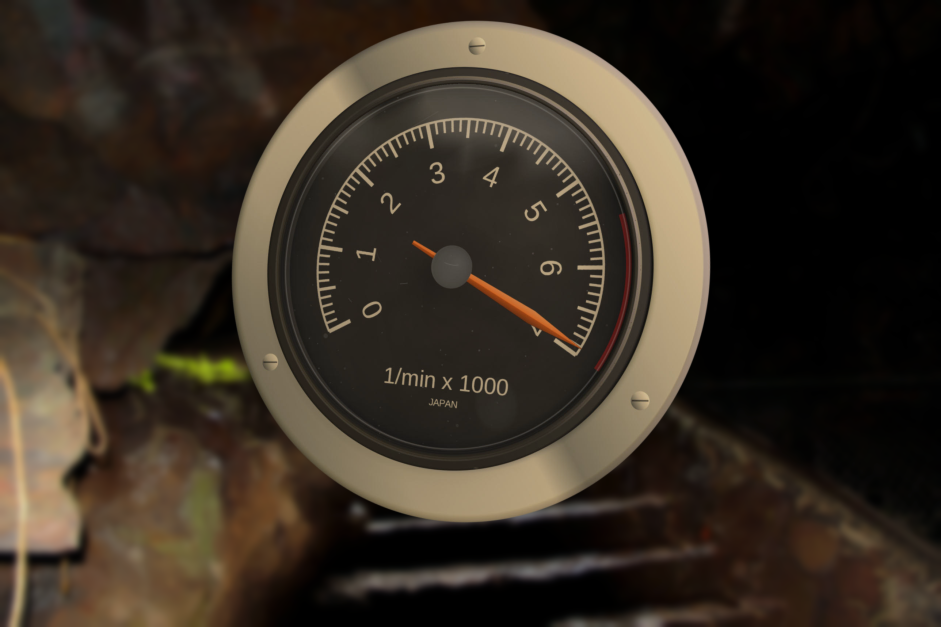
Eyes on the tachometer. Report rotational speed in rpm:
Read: 6900 rpm
